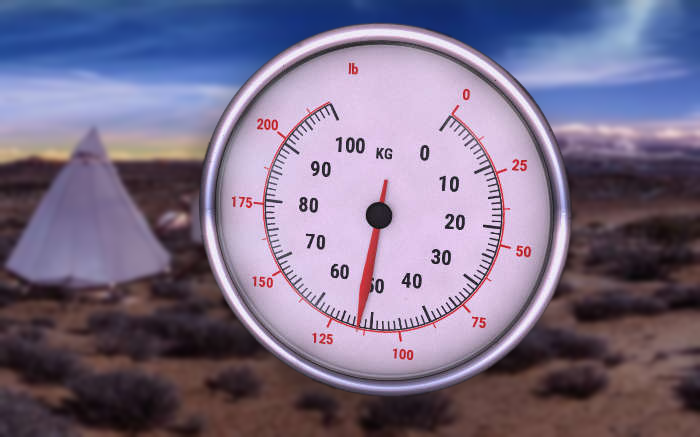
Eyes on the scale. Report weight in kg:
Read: 52 kg
